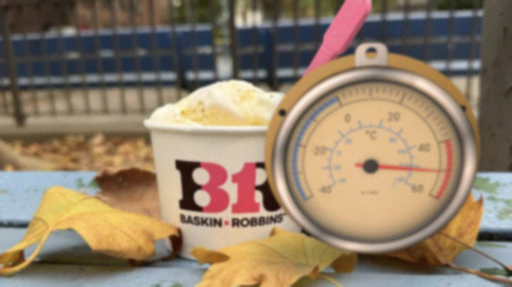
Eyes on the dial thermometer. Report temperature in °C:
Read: 50 °C
